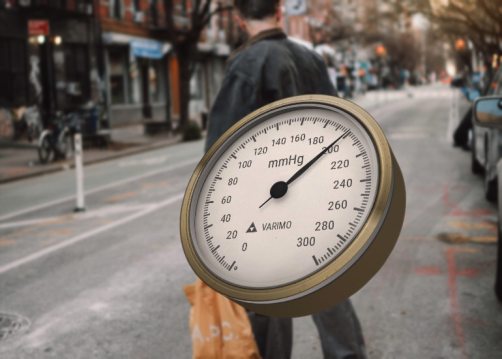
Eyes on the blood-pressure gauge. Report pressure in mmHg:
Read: 200 mmHg
